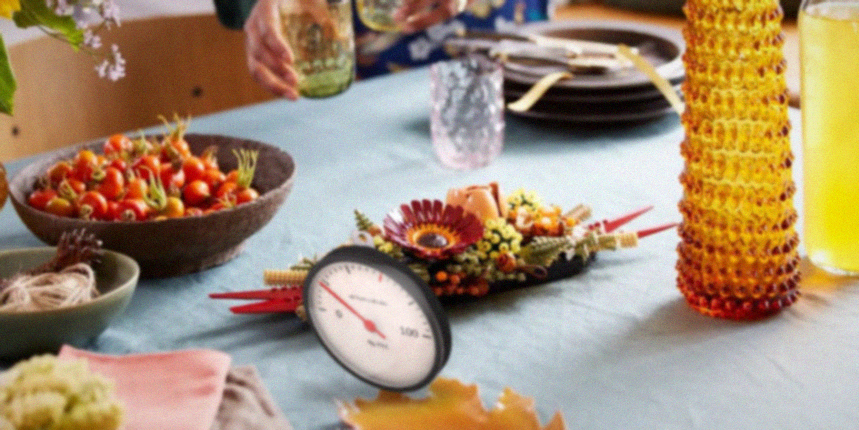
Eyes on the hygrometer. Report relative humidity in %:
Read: 20 %
